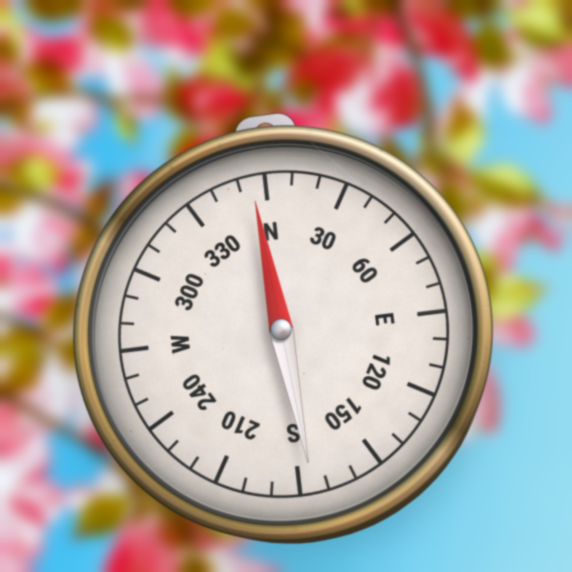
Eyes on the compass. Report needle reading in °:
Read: 355 °
